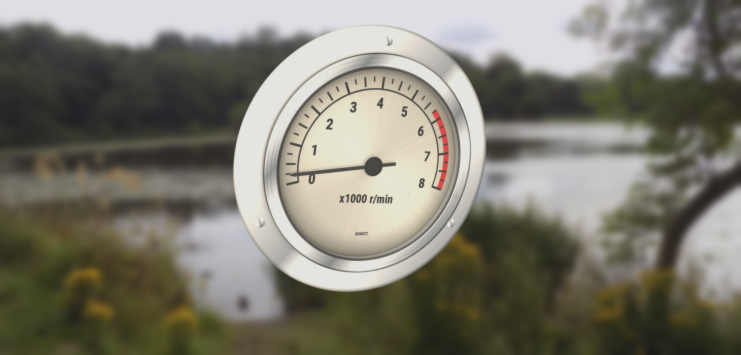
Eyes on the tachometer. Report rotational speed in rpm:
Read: 250 rpm
